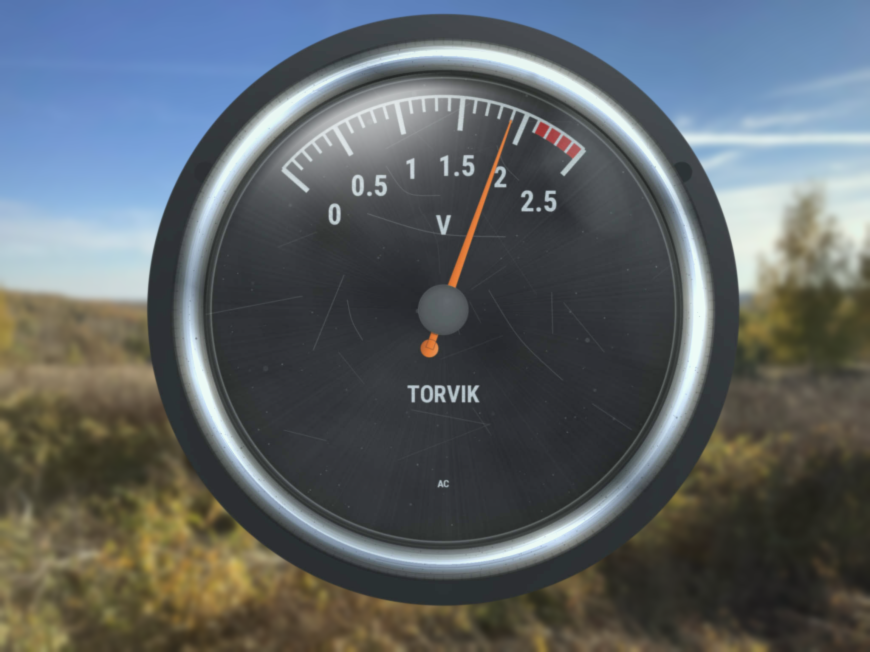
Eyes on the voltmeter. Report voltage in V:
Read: 1.9 V
